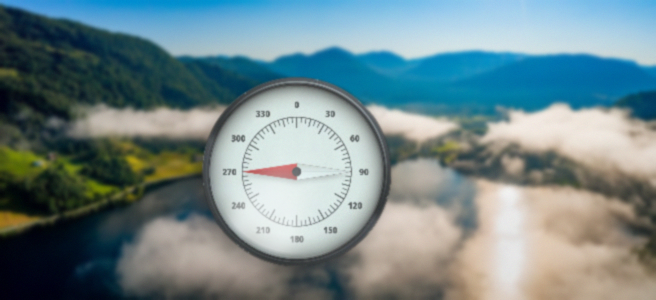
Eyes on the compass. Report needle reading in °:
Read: 270 °
